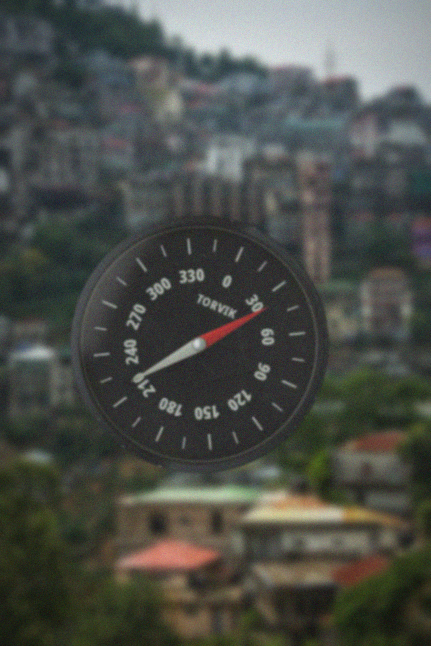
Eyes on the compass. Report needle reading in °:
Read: 37.5 °
